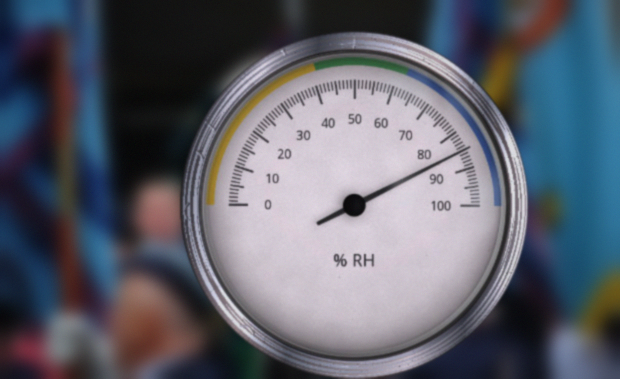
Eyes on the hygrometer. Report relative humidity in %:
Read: 85 %
